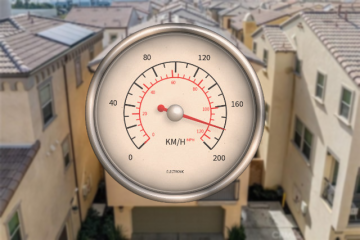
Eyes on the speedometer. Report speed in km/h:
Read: 180 km/h
